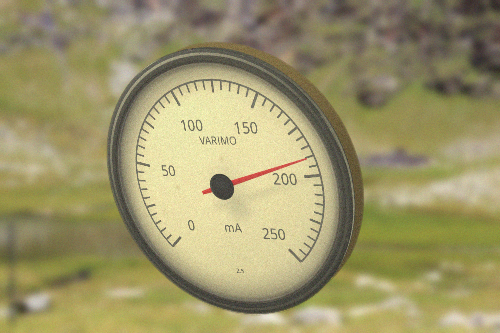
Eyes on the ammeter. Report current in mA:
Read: 190 mA
